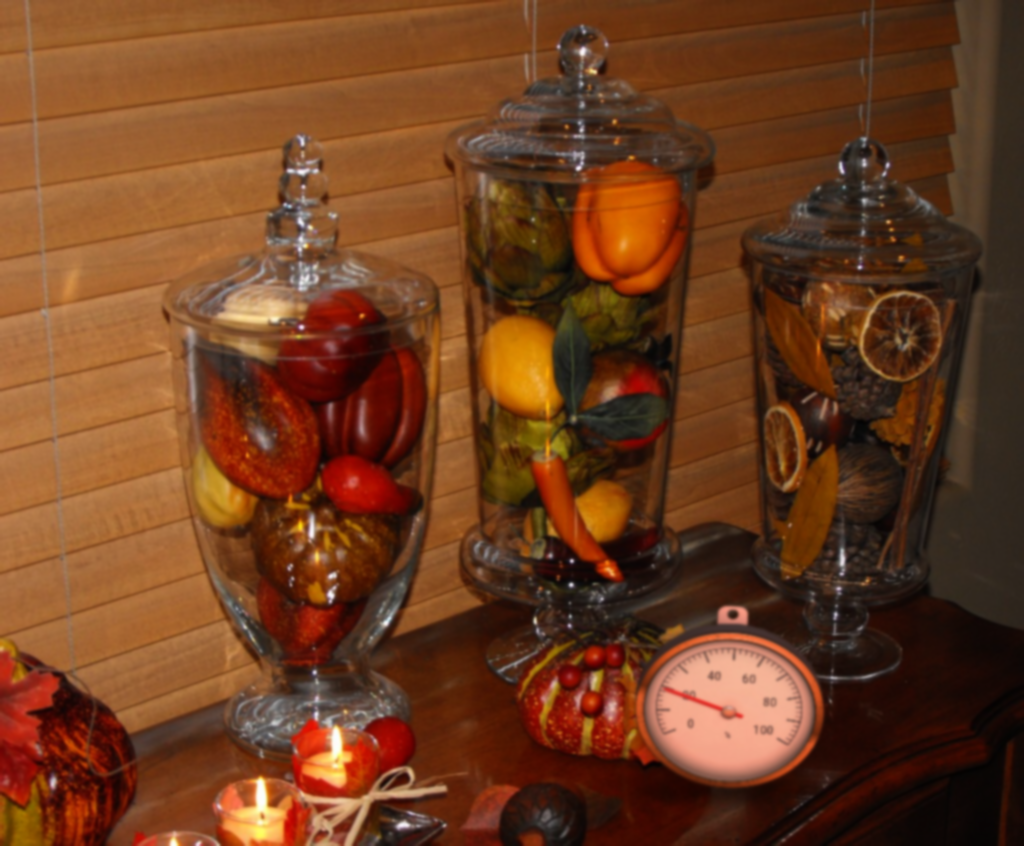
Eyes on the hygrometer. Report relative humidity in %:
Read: 20 %
